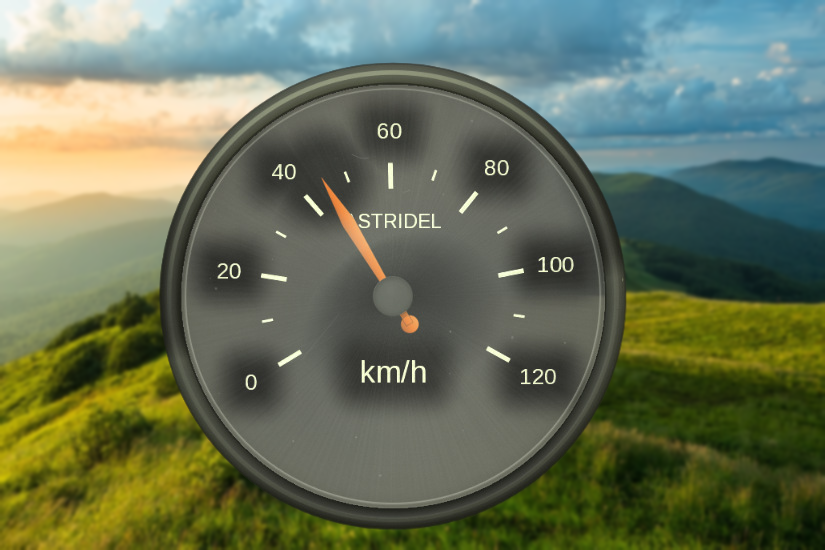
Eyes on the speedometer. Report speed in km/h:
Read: 45 km/h
